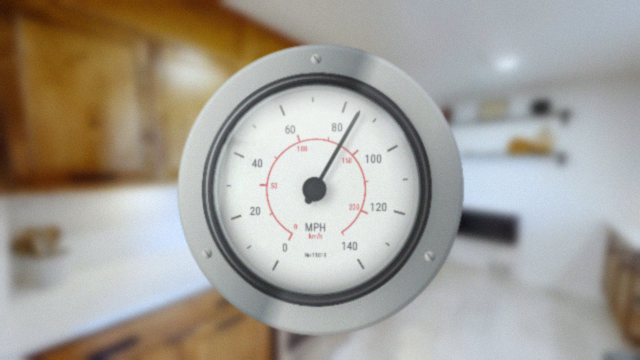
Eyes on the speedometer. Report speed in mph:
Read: 85 mph
